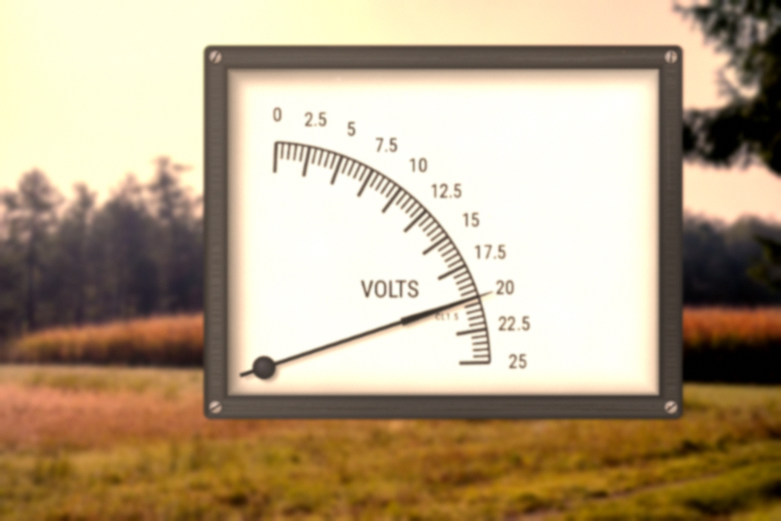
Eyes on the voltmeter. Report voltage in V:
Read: 20 V
